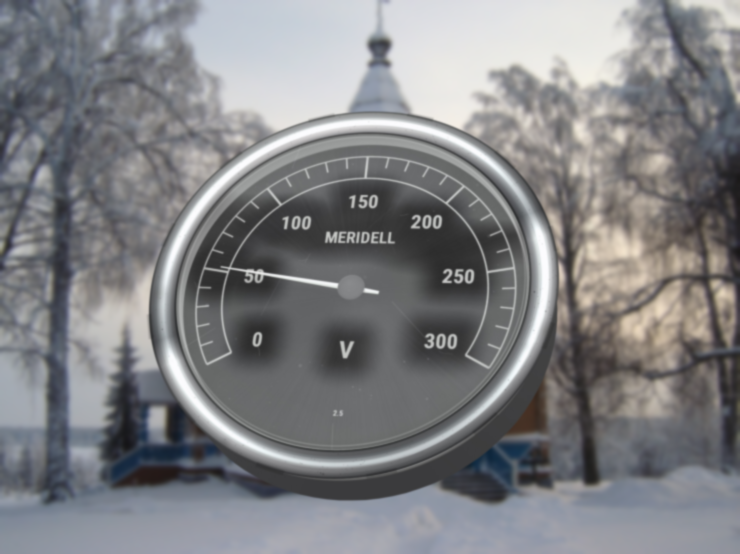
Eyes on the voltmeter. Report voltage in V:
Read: 50 V
